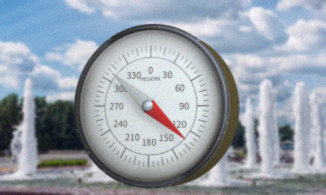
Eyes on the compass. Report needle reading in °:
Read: 130 °
